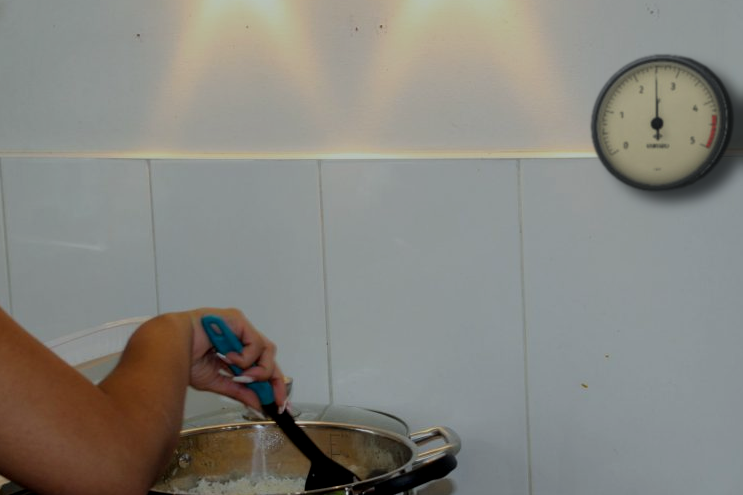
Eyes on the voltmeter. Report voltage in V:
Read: 2.5 V
